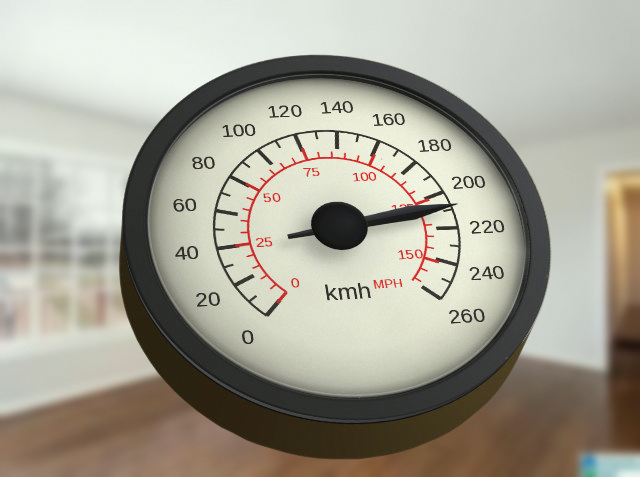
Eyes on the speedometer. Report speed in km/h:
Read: 210 km/h
